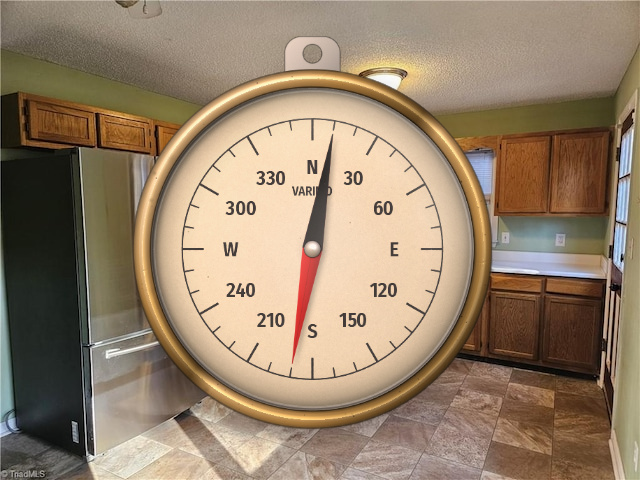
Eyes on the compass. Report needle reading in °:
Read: 190 °
